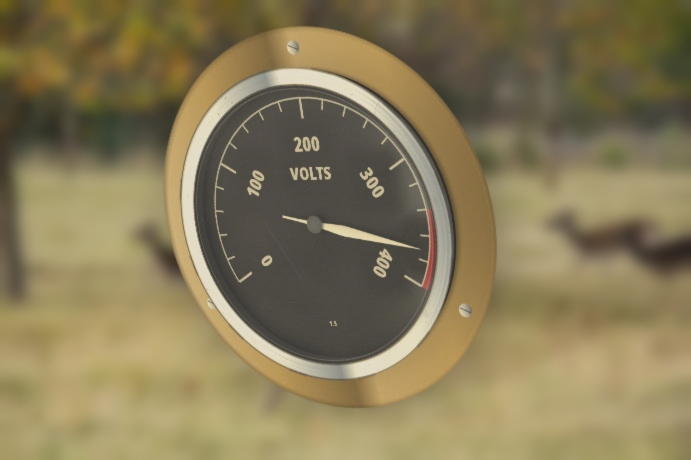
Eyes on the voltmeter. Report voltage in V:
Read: 370 V
